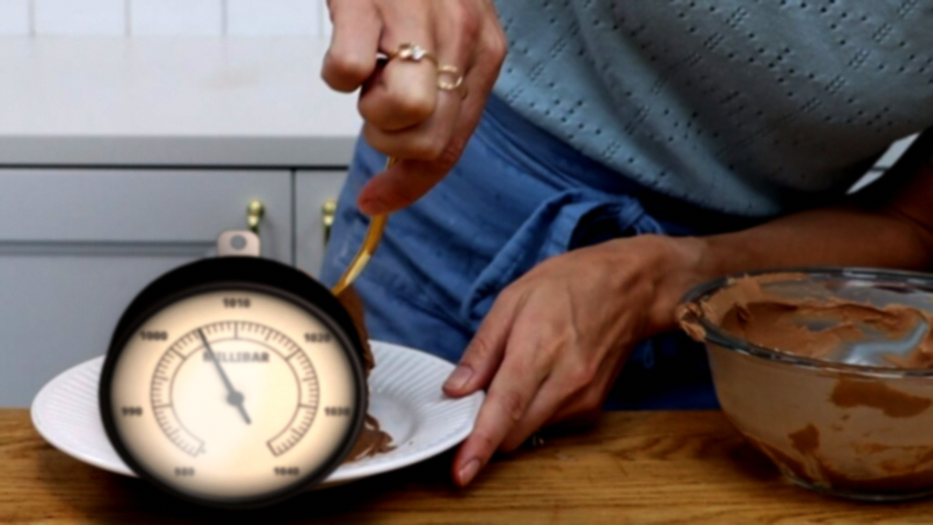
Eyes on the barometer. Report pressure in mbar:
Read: 1005 mbar
